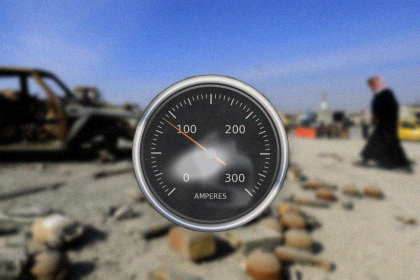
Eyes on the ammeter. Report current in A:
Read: 90 A
